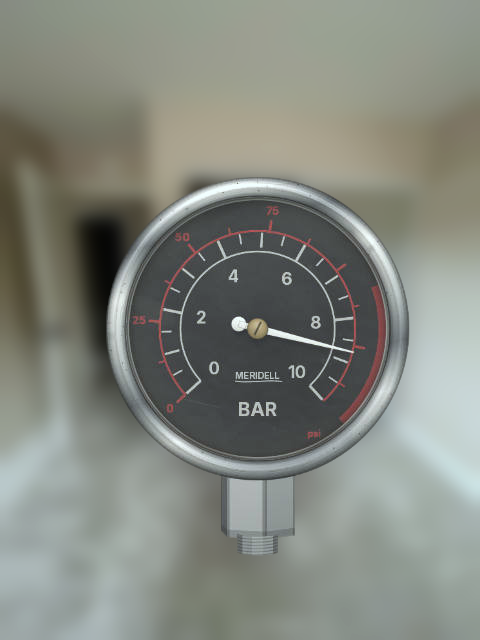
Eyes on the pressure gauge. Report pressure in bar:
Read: 8.75 bar
